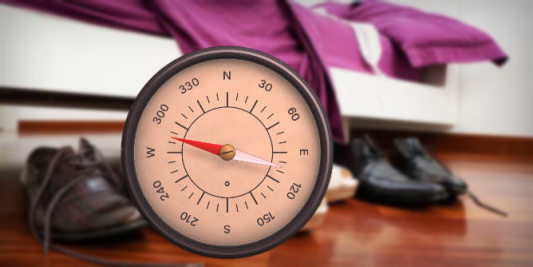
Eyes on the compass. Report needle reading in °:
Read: 285 °
